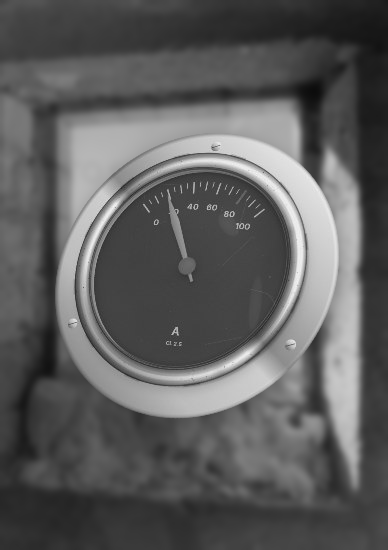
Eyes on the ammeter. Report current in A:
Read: 20 A
